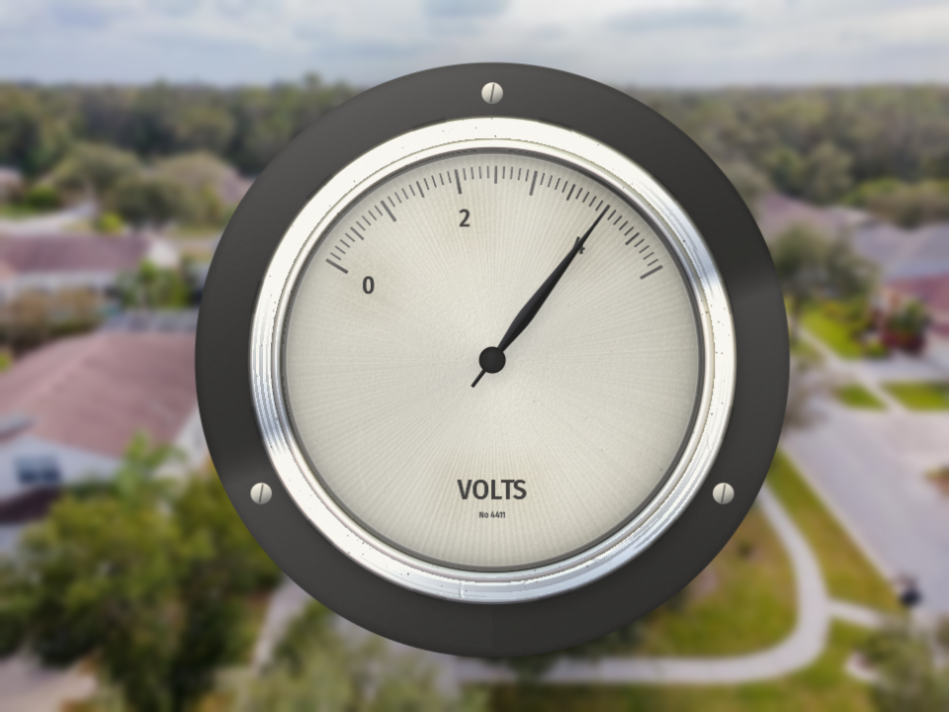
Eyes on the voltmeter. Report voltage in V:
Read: 4 V
